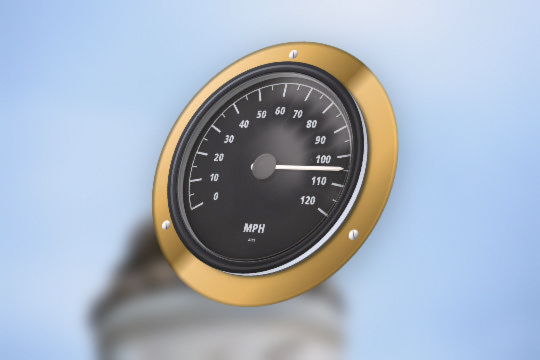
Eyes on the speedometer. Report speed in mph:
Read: 105 mph
